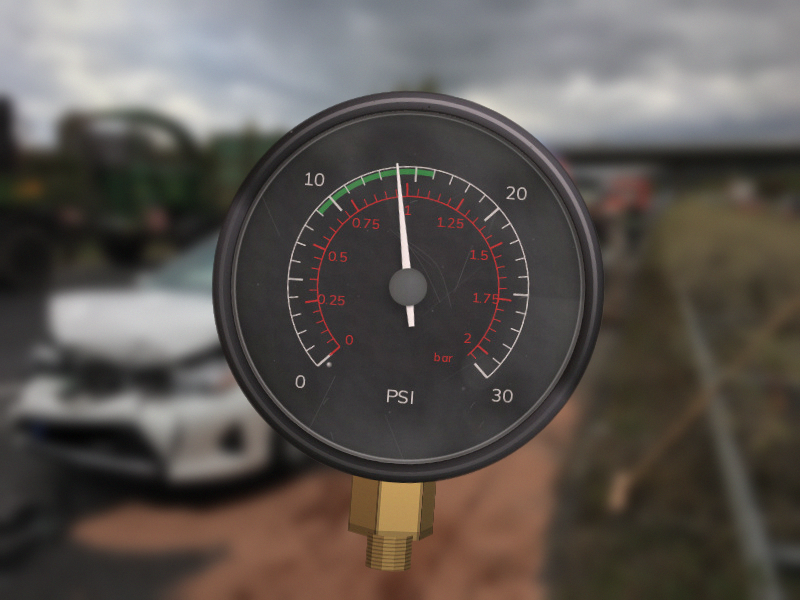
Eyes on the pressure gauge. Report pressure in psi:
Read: 14 psi
